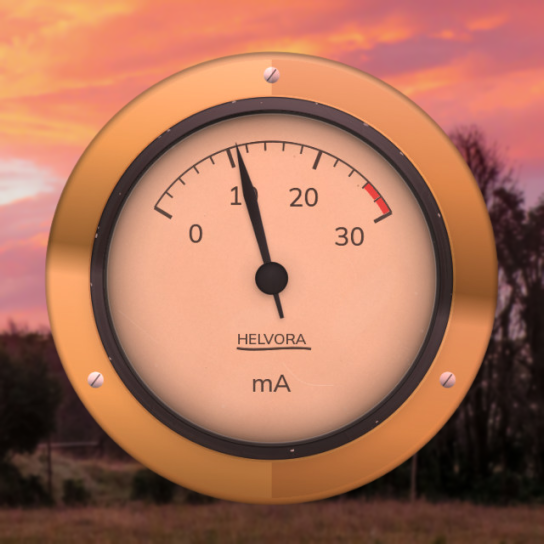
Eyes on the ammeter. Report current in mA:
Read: 11 mA
